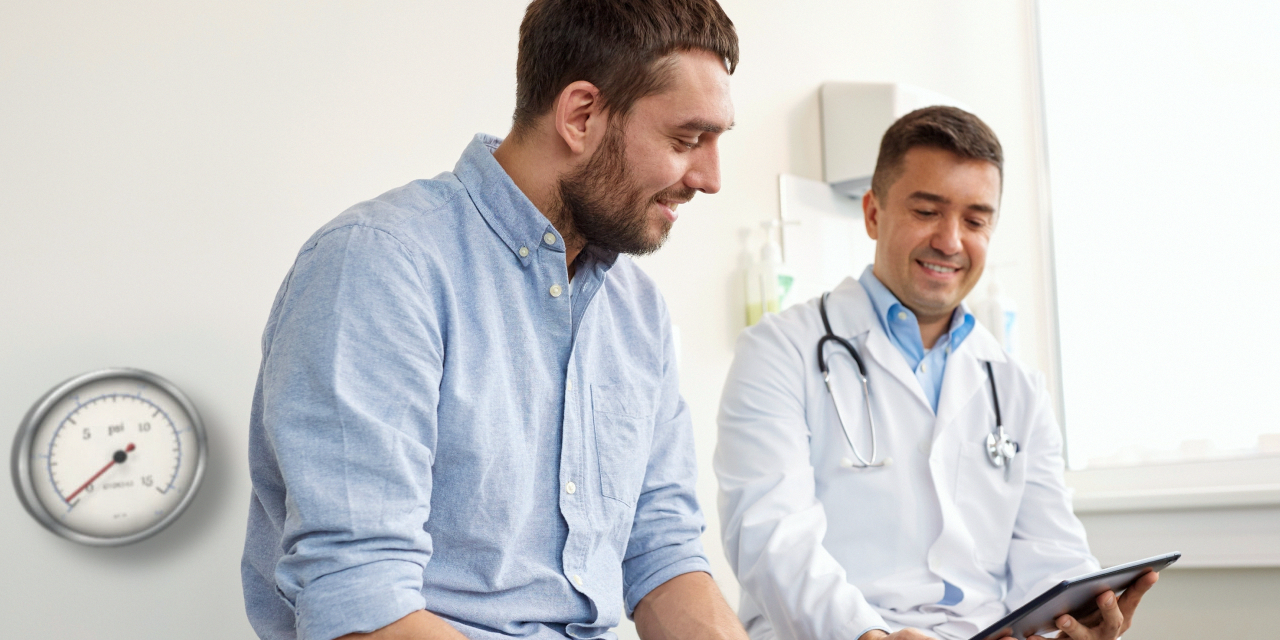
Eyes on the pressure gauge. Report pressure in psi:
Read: 0.5 psi
